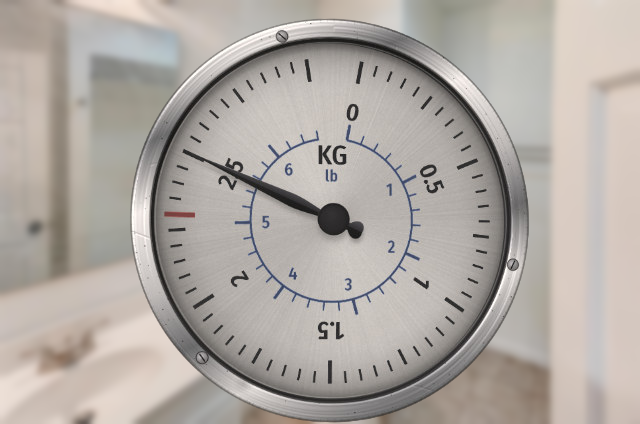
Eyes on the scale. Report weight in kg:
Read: 2.5 kg
